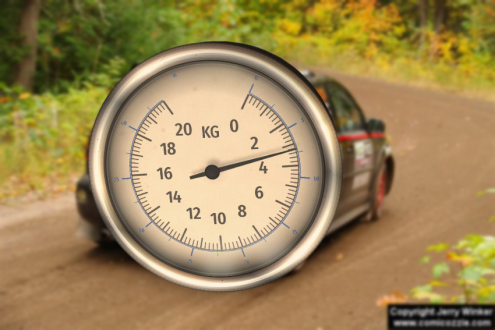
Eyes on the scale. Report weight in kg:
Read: 3.2 kg
